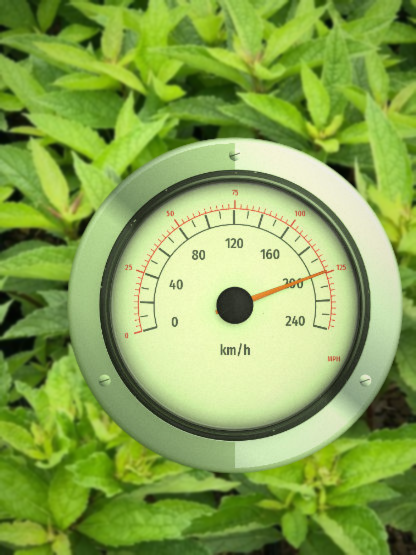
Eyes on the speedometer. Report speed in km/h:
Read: 200 km/h
